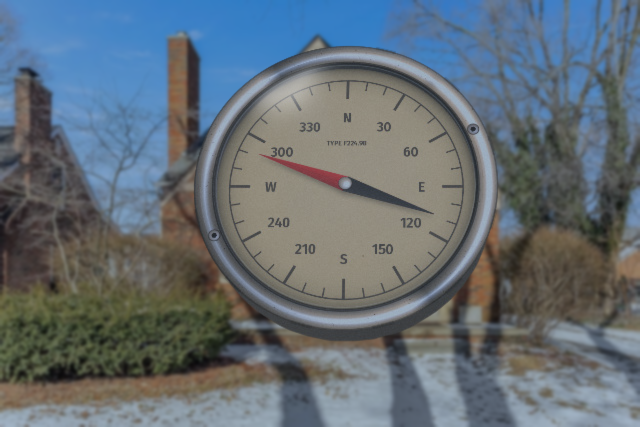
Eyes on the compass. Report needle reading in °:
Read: 290 °
